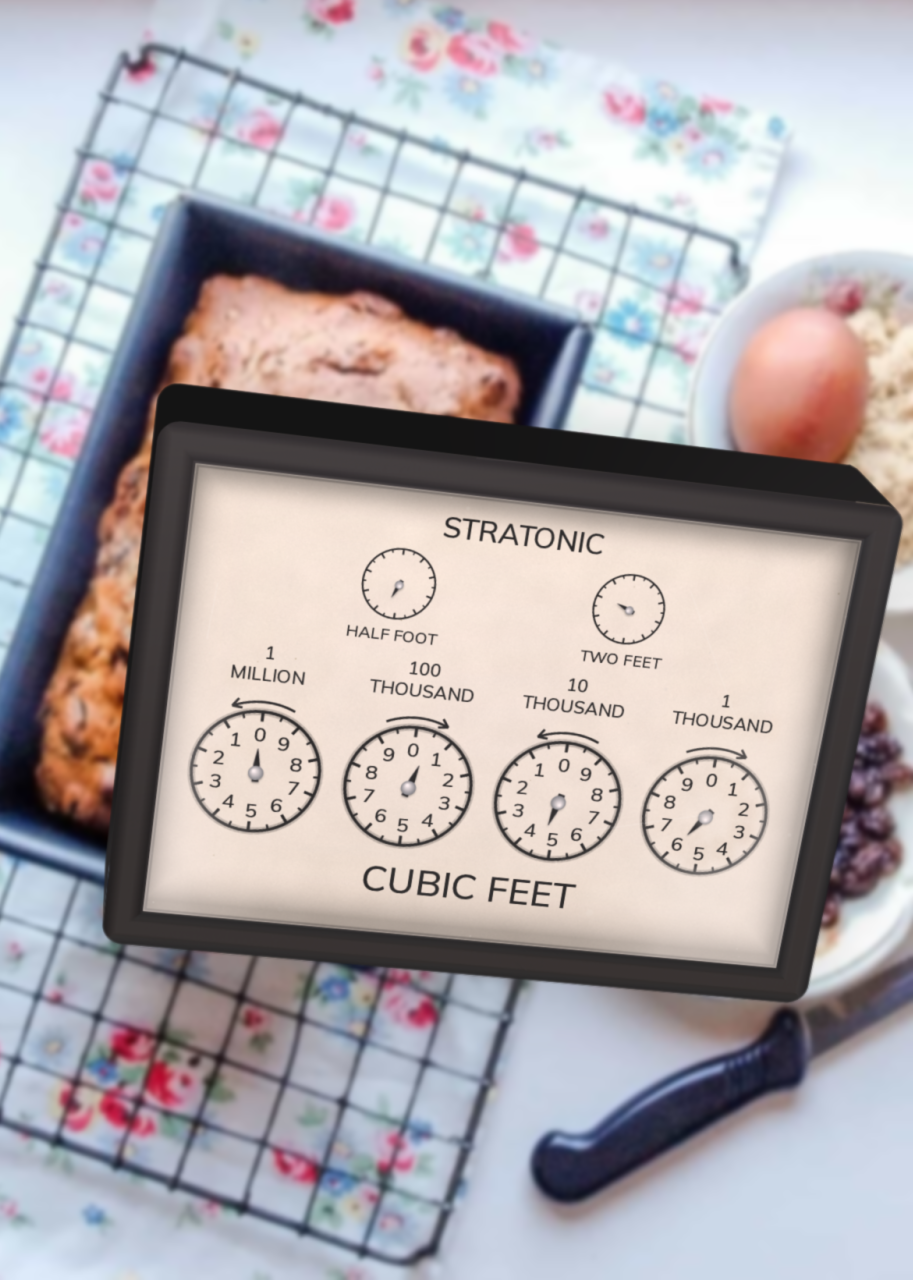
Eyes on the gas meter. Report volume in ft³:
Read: 4600 ft³
